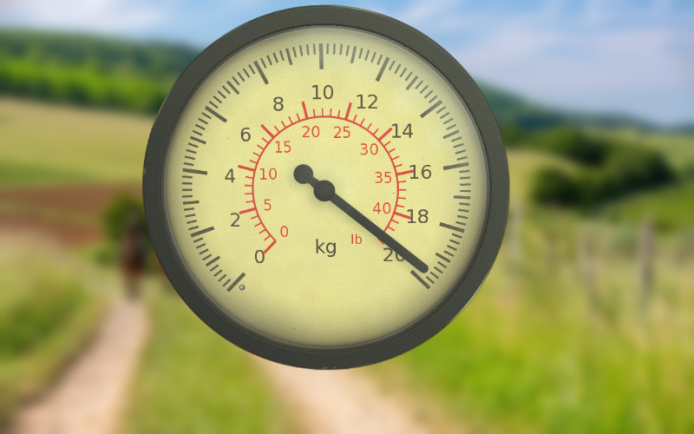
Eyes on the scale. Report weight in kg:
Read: 19.6 kg
